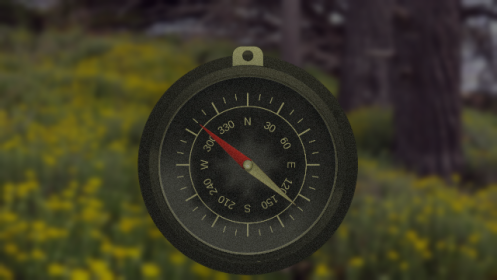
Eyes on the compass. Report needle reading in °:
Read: 310 °
